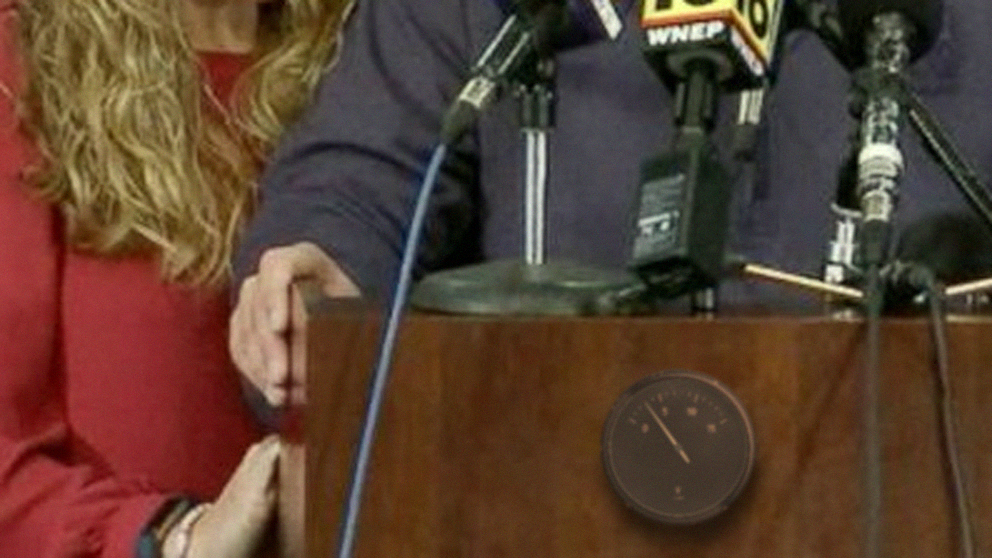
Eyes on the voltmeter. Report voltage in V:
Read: 3 V
